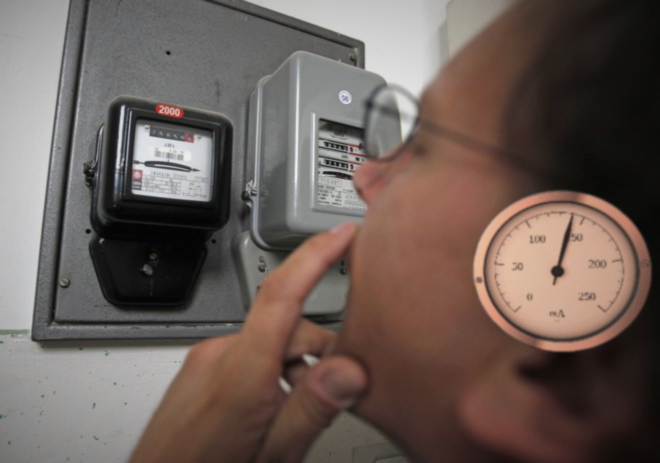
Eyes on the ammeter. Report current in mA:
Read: 140 mA
